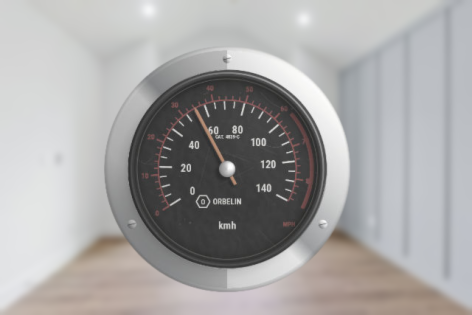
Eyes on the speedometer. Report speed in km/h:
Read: 55 km/h
